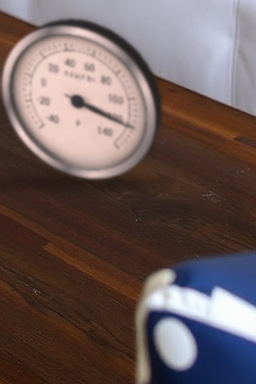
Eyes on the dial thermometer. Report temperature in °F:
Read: 120 °F
